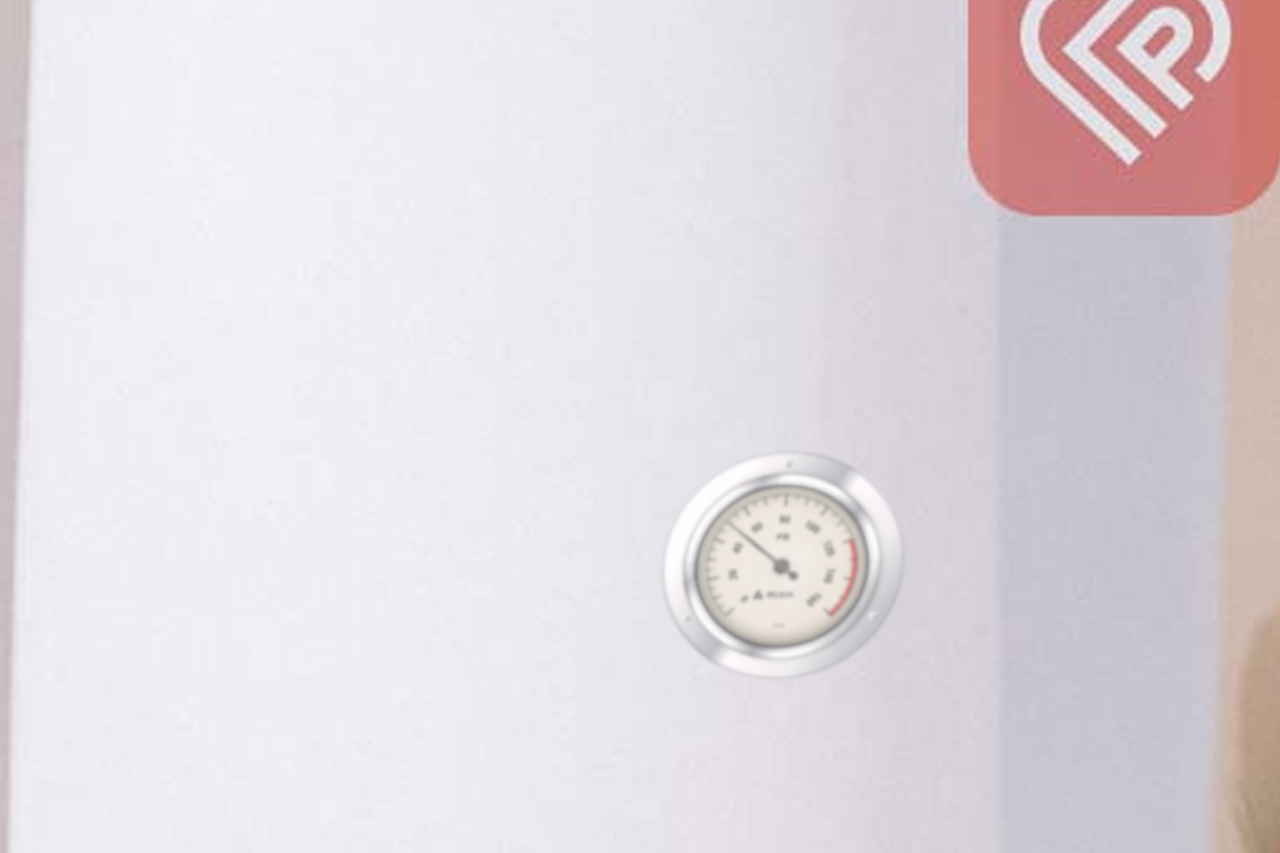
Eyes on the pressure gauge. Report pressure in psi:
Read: 50 psi
